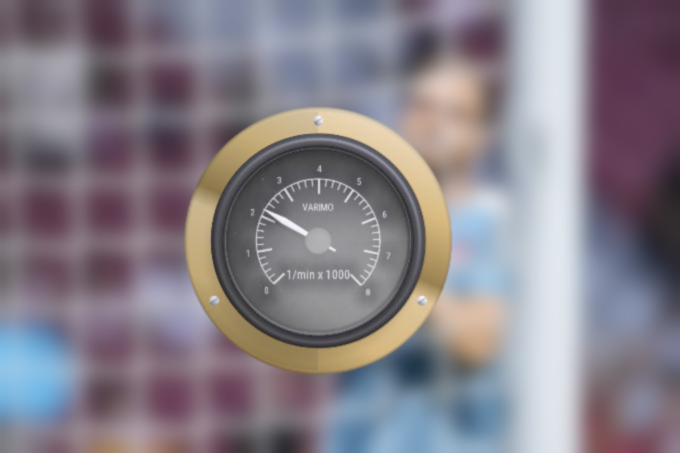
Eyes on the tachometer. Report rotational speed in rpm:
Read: 2200 rpm
